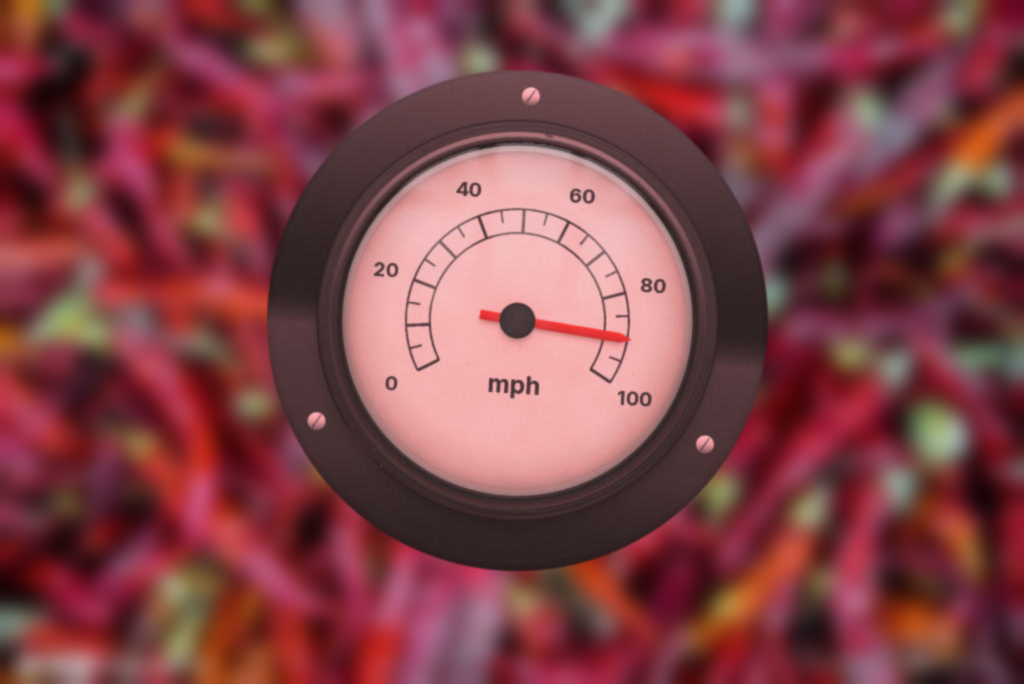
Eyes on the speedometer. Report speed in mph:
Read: 90 mph
